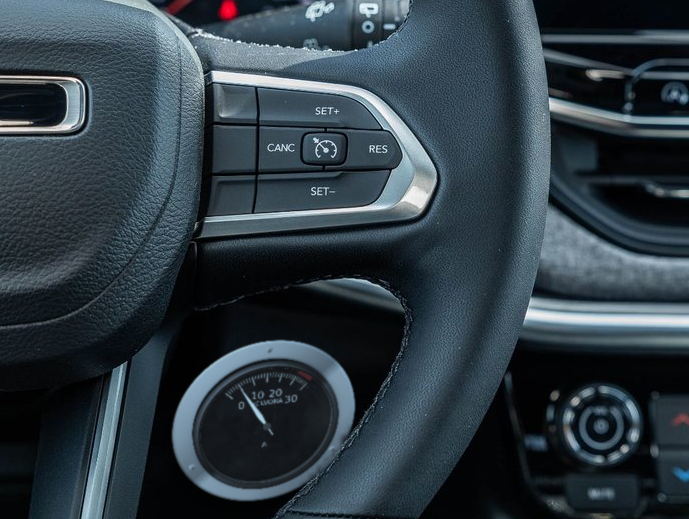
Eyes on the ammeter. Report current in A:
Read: 5 A
